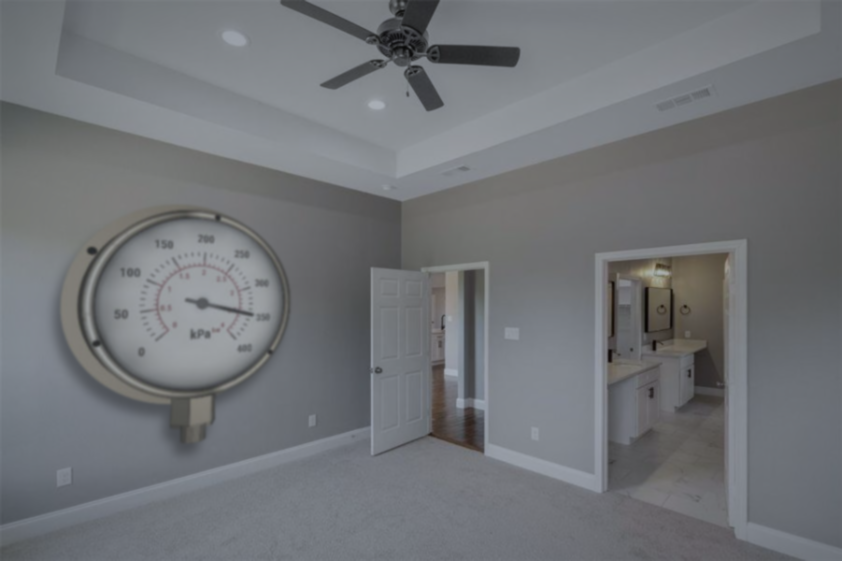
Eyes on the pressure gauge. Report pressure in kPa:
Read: 350 kPa
